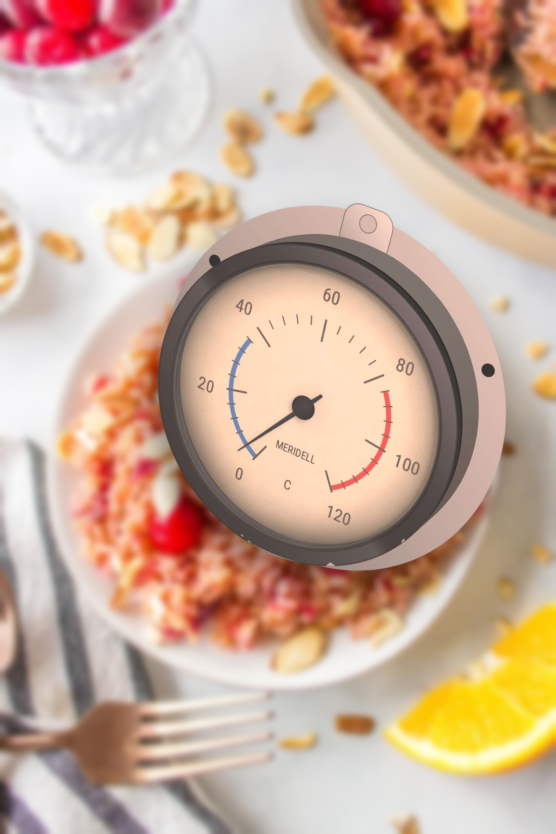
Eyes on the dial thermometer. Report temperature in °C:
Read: 4 °C
